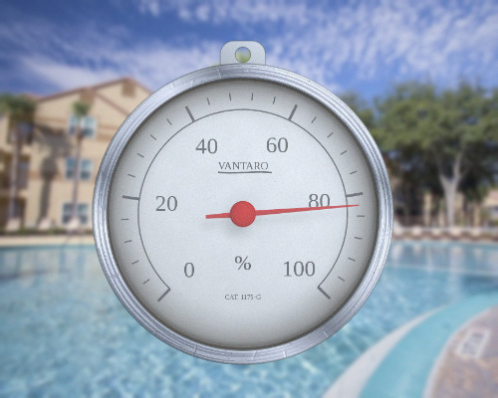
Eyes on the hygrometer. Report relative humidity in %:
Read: 82 %
